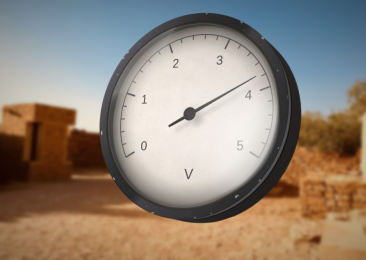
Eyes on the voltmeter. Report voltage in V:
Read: 3.8 V
